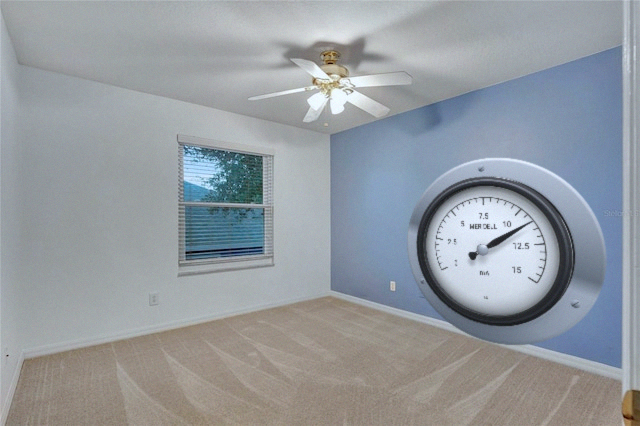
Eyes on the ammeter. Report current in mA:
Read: 11 mA
